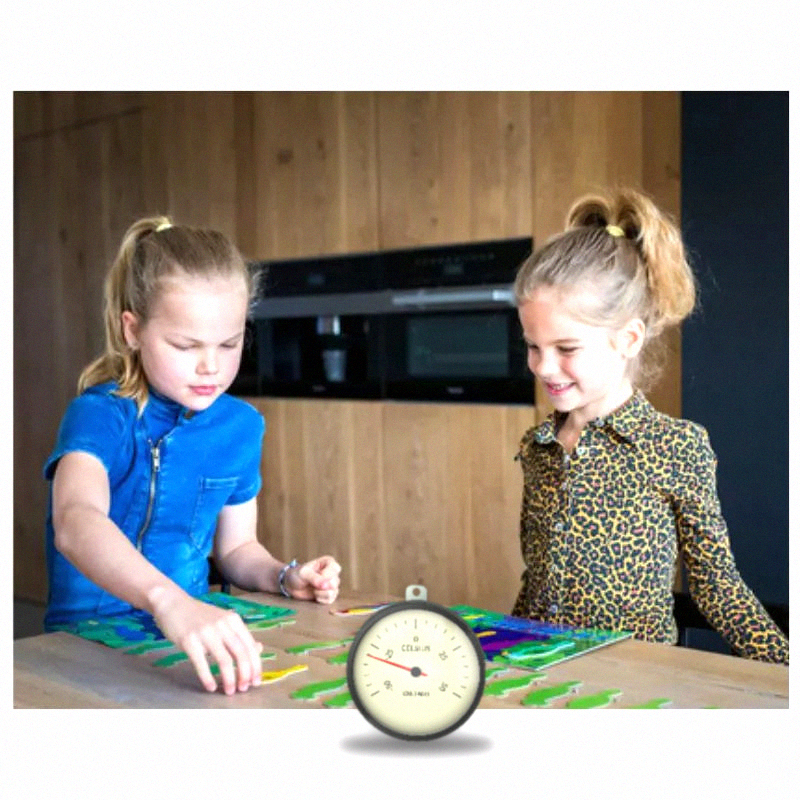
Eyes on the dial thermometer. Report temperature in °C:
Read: -30 °C
